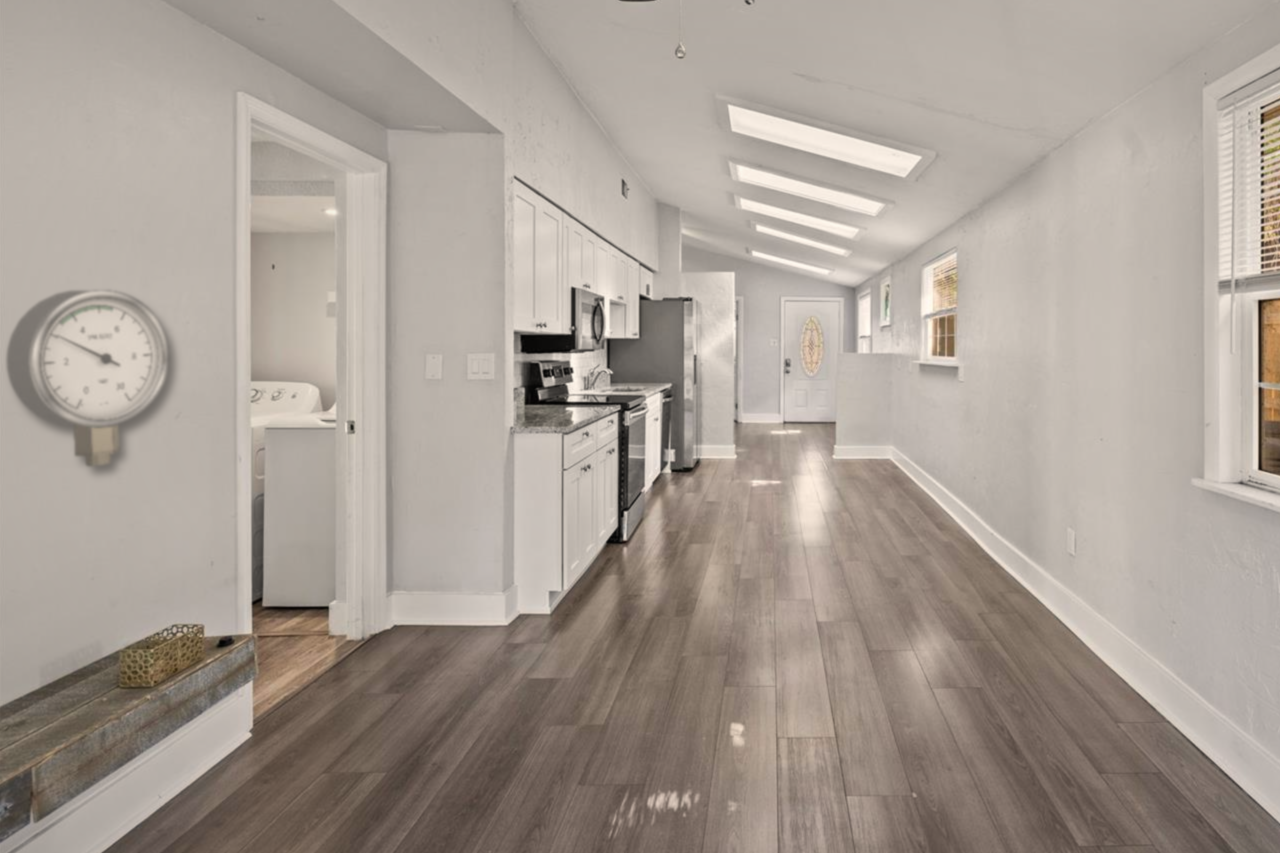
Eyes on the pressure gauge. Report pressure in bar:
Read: 3 bar
